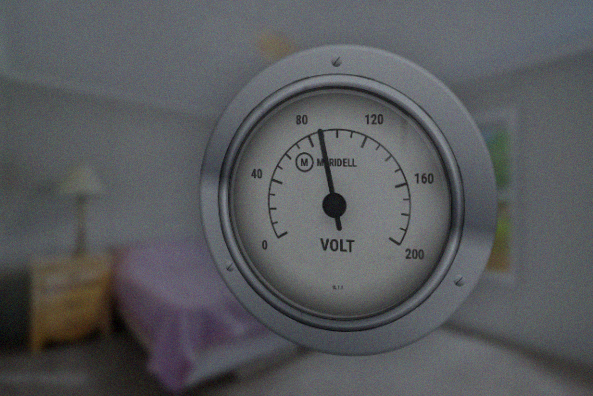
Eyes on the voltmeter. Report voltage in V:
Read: 90 V
